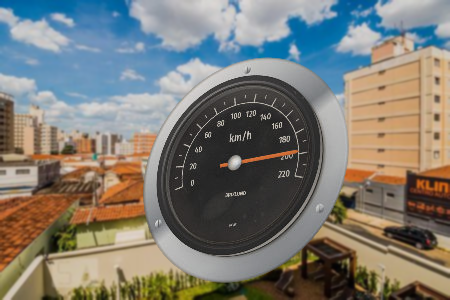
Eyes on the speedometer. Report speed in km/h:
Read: 200 km/h
